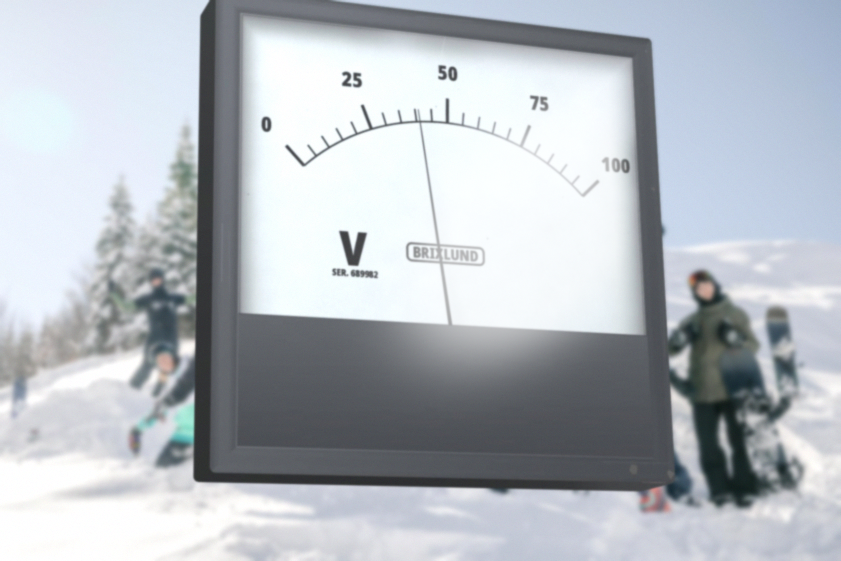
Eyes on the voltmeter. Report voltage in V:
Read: 40 V
